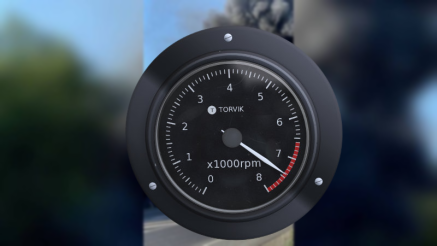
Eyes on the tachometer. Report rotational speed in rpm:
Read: 7400 rpm
